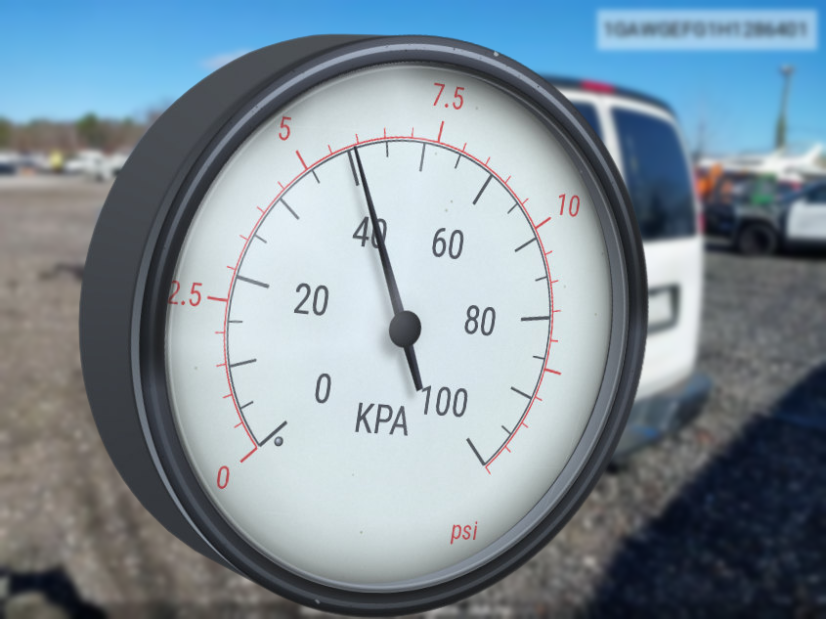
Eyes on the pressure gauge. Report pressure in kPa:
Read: 40 kPa
